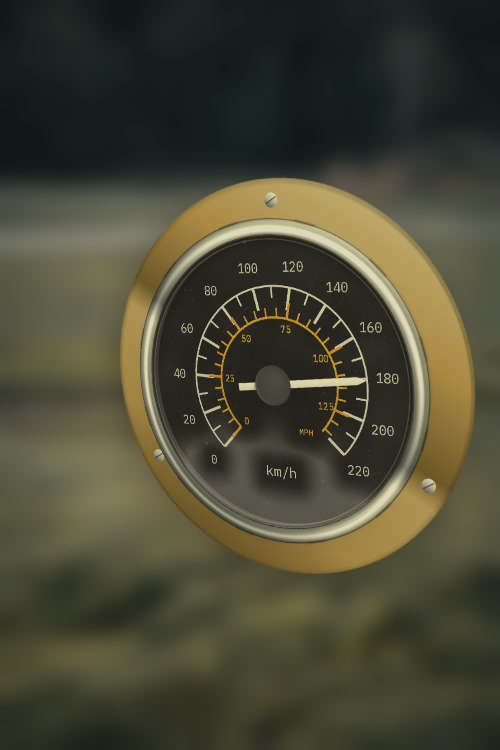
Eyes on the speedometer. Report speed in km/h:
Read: 180 km/h
